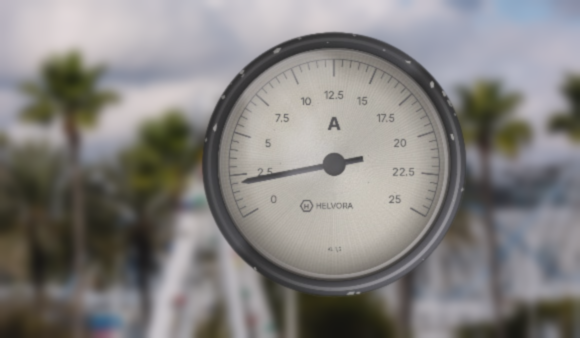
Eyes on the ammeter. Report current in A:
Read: 2 A
